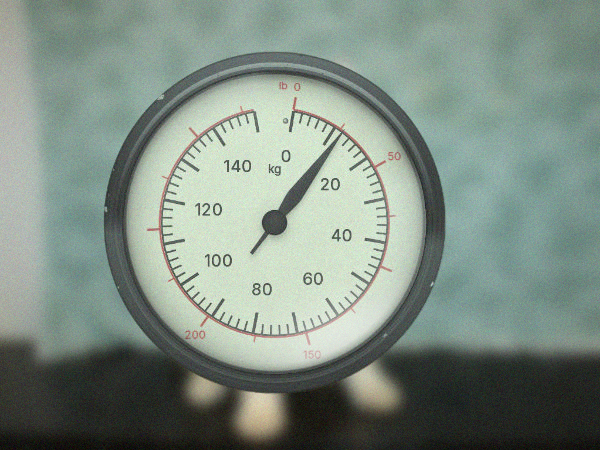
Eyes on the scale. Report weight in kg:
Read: 12 kg
